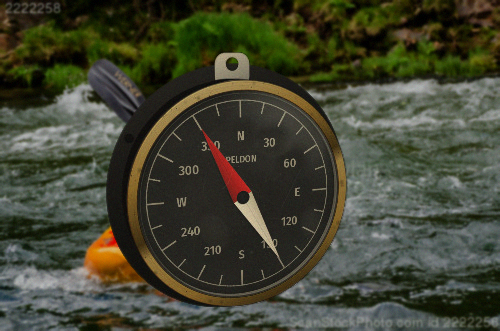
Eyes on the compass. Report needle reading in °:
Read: 330 °
